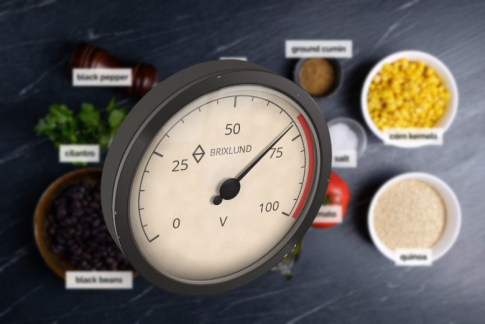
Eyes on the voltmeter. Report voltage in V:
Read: 70 V
